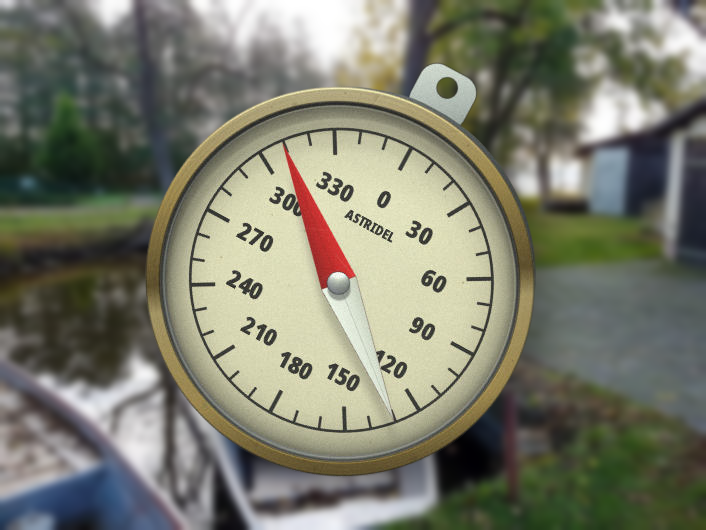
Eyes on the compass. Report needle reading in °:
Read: 310 °
